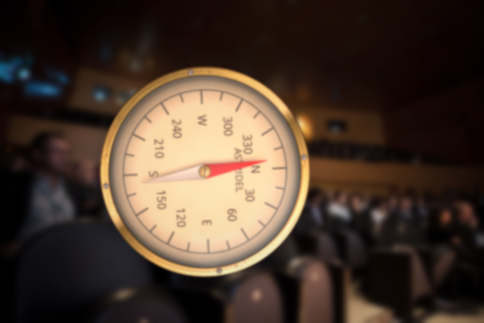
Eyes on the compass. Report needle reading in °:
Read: 352.5 °
